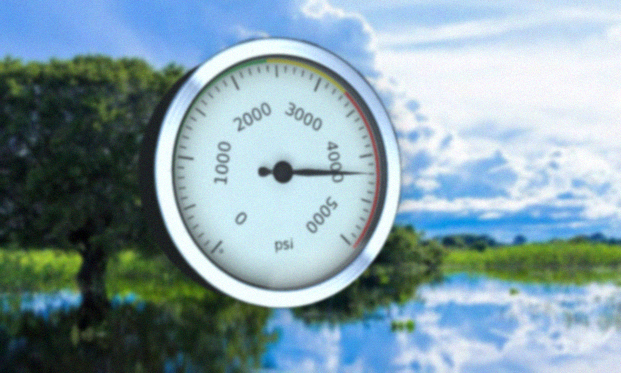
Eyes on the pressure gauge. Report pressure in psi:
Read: 4200 psi
